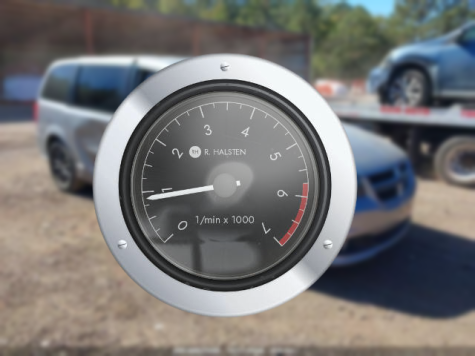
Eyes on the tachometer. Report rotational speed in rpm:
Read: 875 rpm
